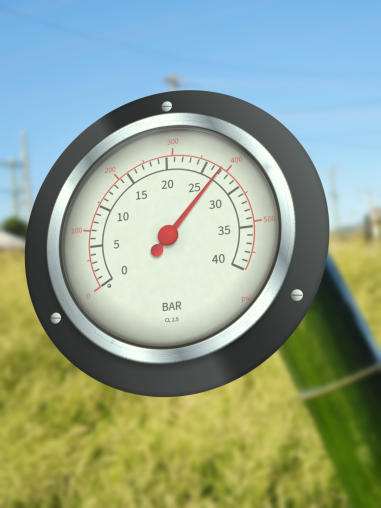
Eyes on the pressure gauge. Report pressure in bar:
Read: 27 bar
